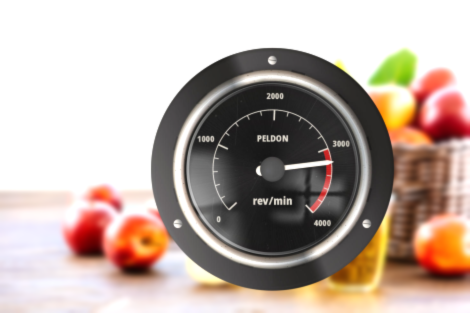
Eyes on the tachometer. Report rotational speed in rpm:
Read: 3200 rpm
